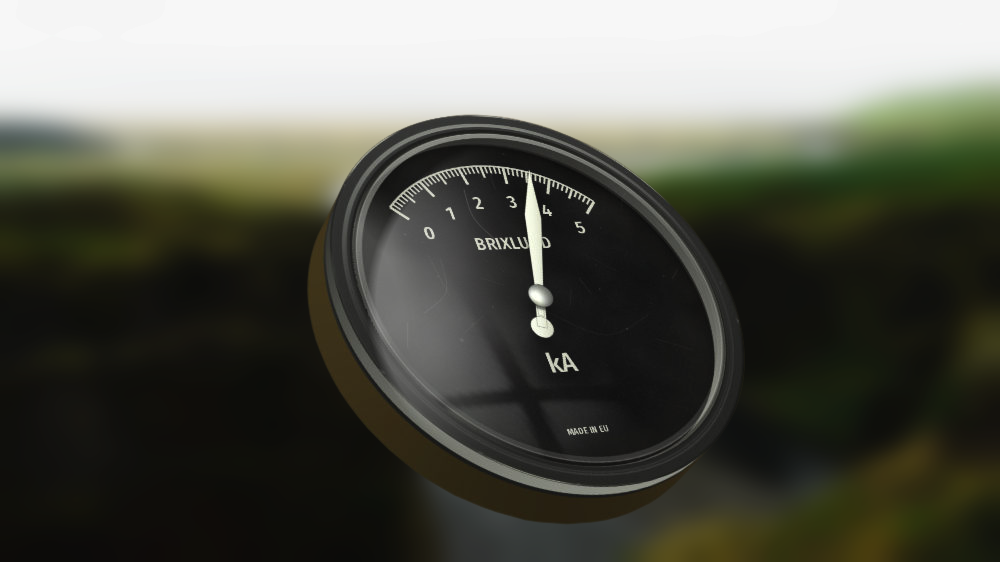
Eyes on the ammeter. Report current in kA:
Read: 3.5 kA
